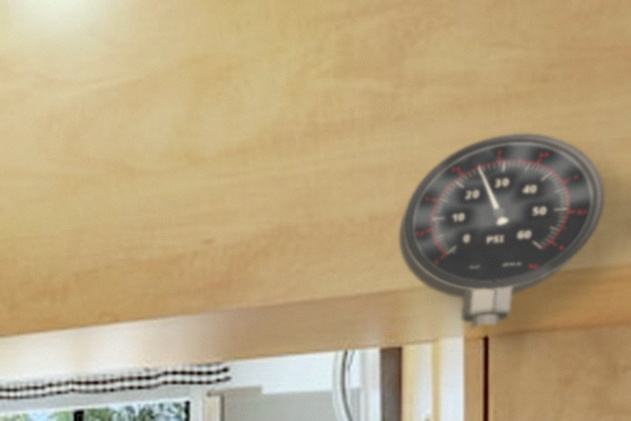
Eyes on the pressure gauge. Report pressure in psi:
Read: 25 psi
